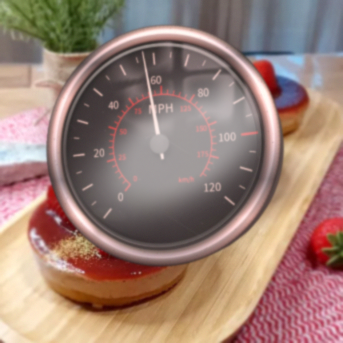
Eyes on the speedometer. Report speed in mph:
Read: 57.5 mph
